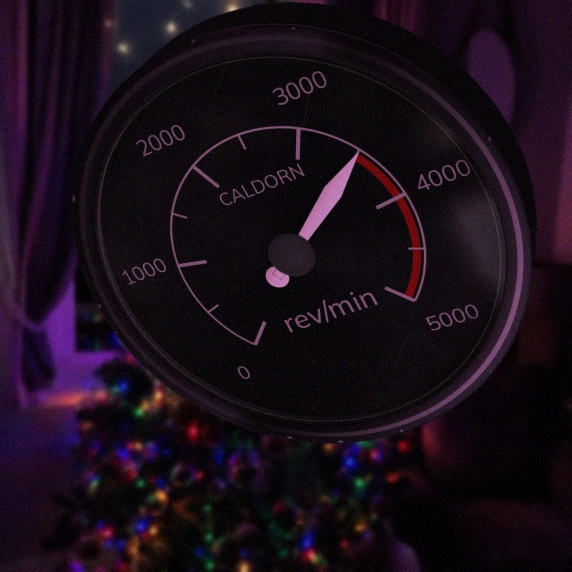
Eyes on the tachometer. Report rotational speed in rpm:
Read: 3500 rpm
